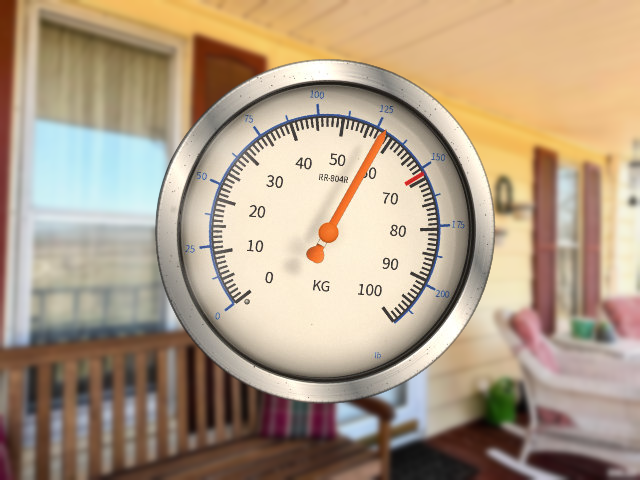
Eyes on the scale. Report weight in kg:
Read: 58 kg
